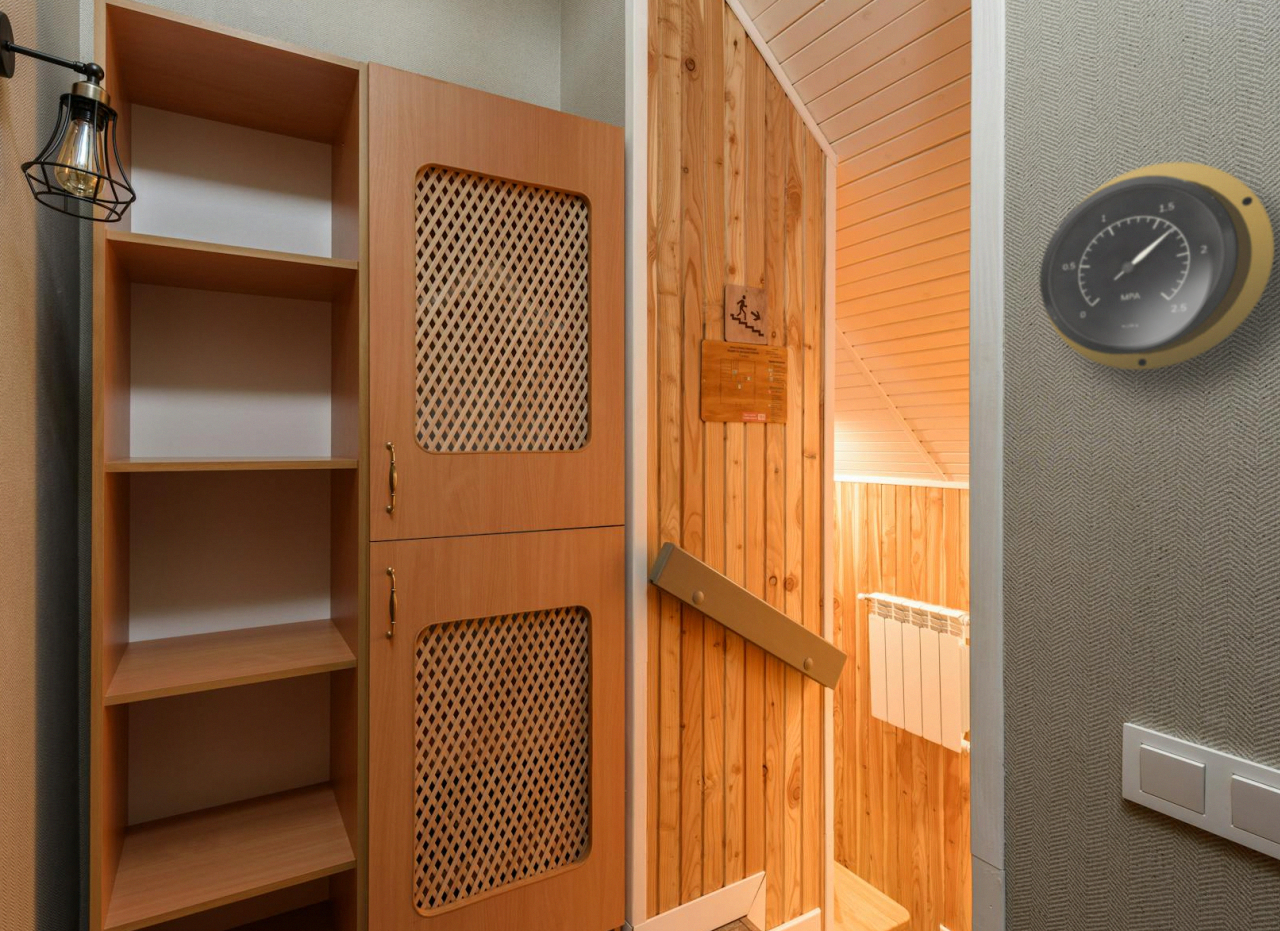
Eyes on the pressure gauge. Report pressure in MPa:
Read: 1.7 MPa
